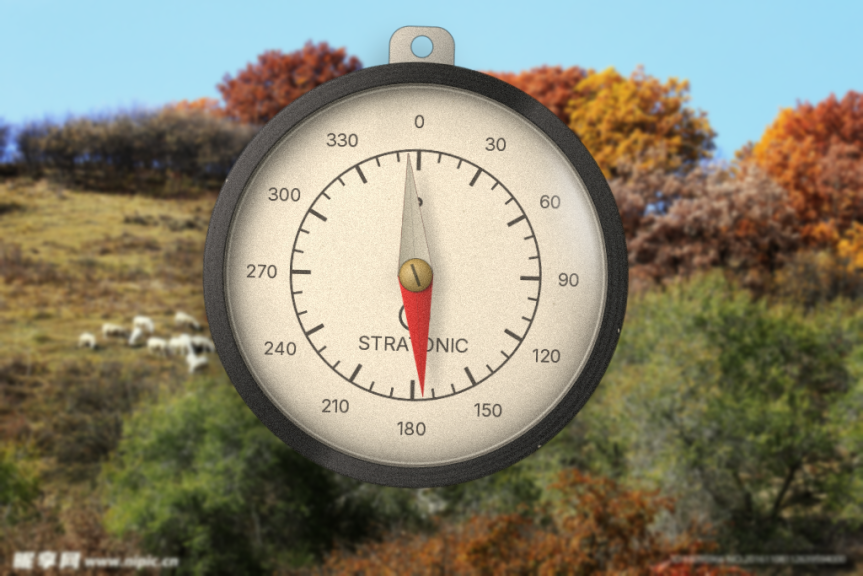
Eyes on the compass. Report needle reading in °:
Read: 175 °
